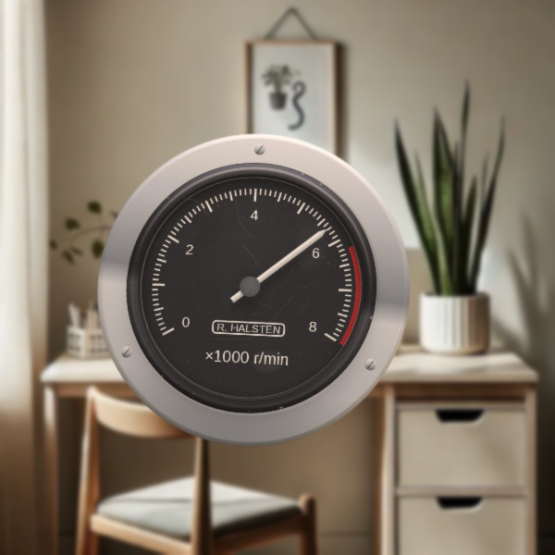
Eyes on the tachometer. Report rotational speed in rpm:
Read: 5700 rpm
